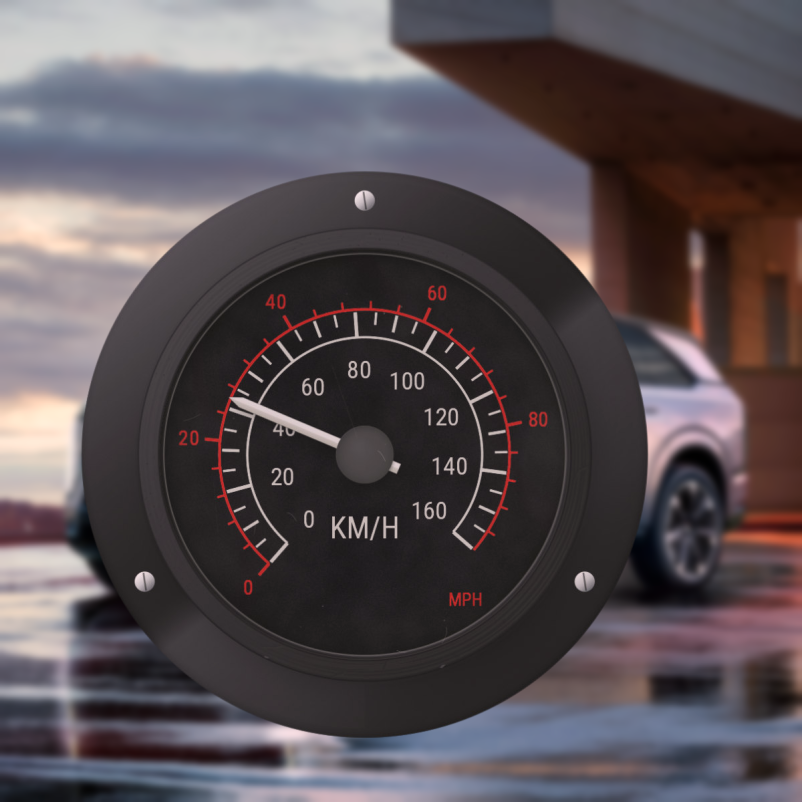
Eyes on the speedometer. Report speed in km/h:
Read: 42.5 km/h
